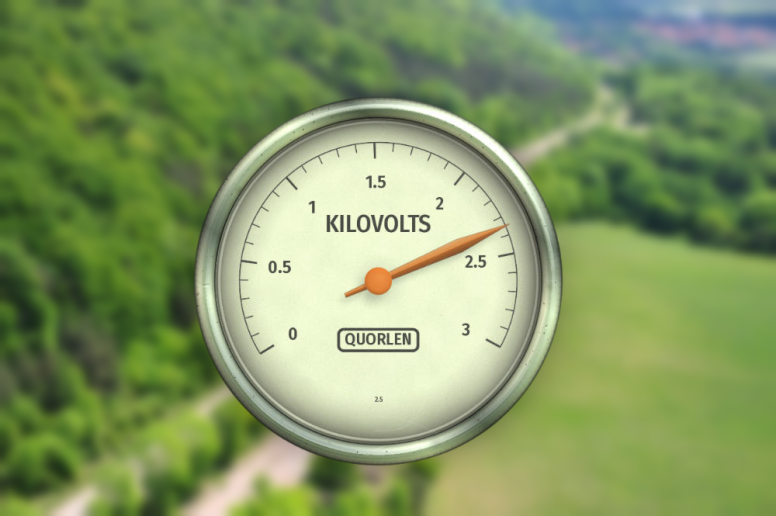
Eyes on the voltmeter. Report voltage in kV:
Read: 2.35 kV
